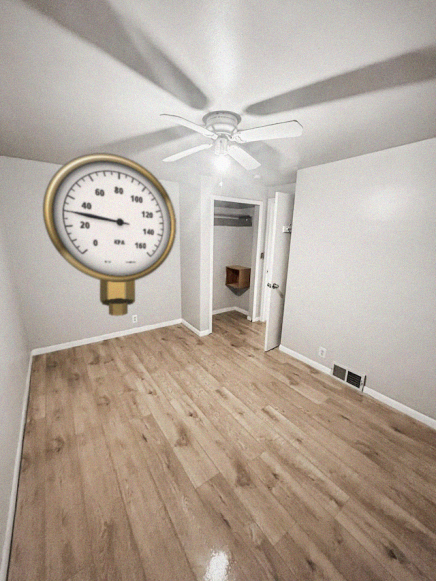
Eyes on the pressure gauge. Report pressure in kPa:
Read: 30 kPa
